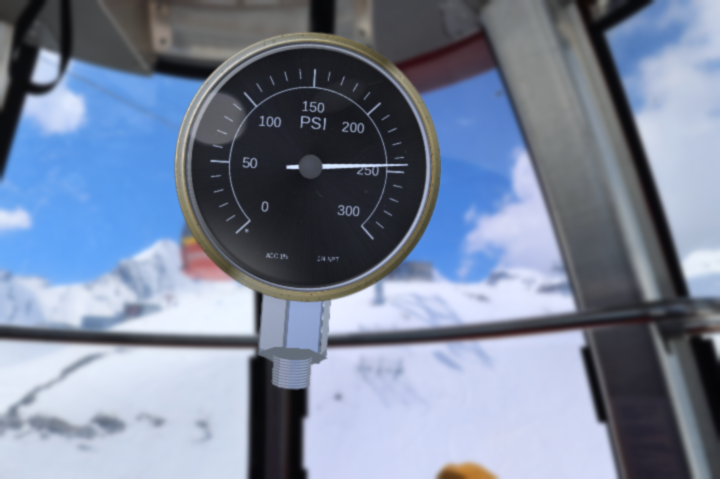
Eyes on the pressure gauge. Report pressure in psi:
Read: 245 psi
